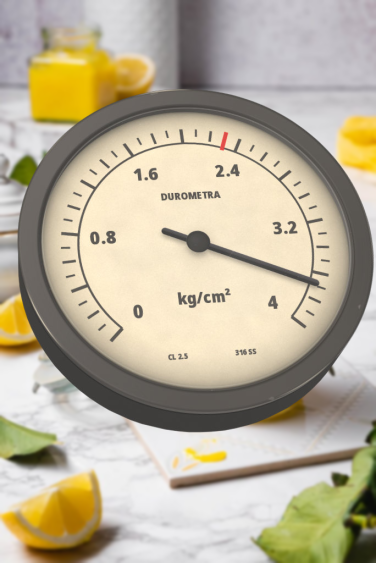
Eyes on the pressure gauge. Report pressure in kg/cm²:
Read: 3.7 kg/cm²
